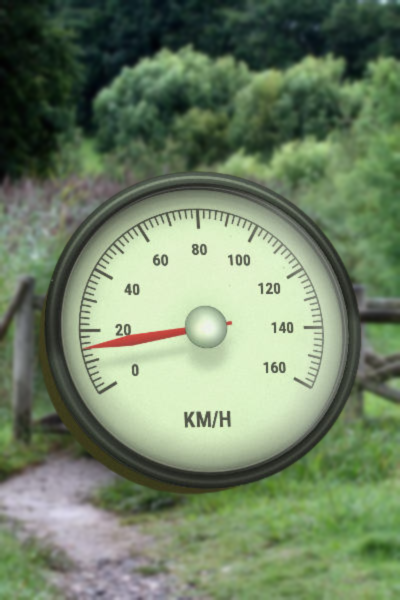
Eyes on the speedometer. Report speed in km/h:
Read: 14 km/h
